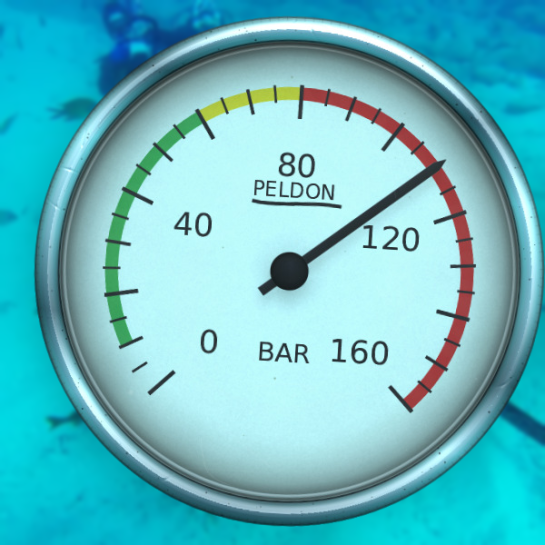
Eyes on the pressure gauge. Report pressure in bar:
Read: 110 bar
